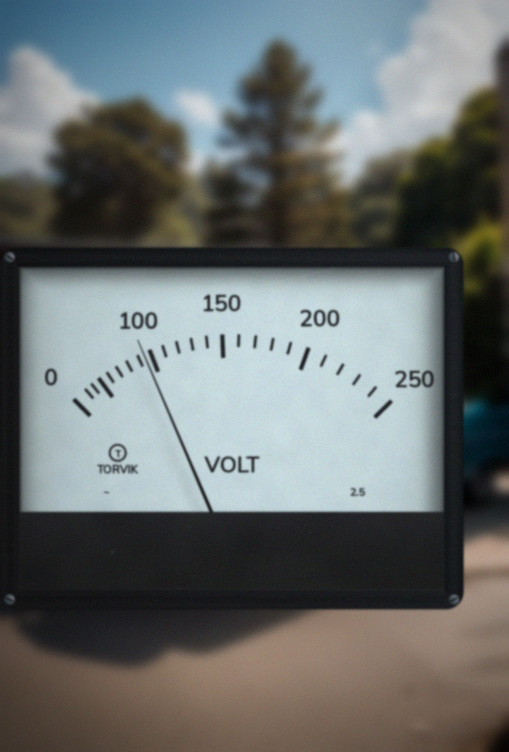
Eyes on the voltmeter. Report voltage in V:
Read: 95 V
